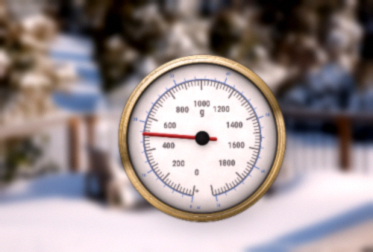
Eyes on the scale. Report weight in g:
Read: 500 g
